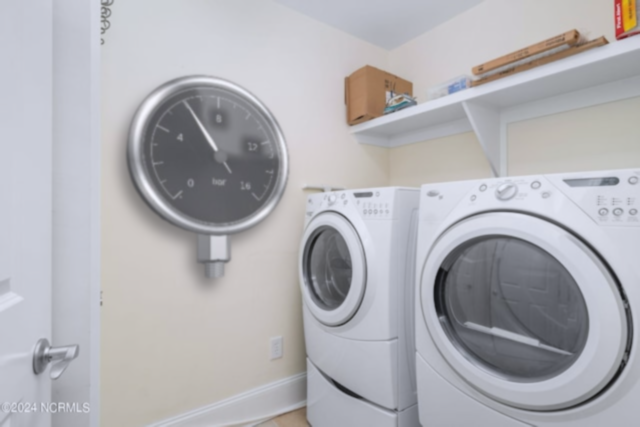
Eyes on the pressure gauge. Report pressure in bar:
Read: 6 bar
